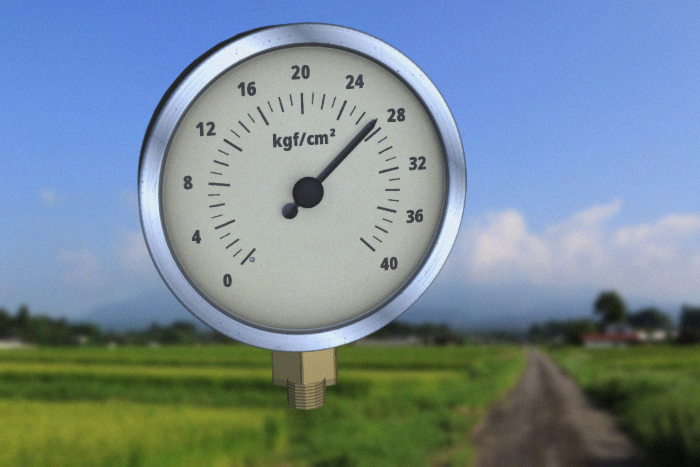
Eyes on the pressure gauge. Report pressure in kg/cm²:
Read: 27 kg/cm²
